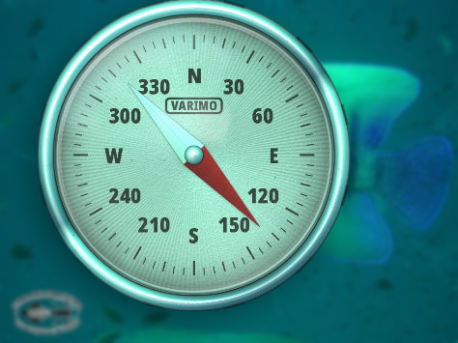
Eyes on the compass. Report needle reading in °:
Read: 137.5 °
